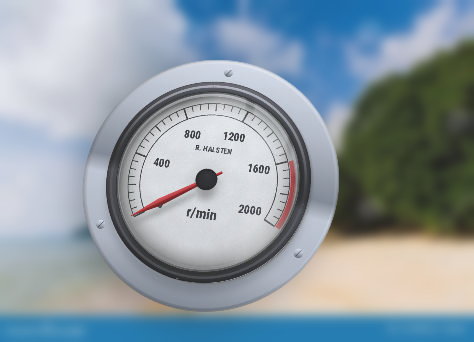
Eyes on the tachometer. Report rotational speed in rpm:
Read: 0 rpm
